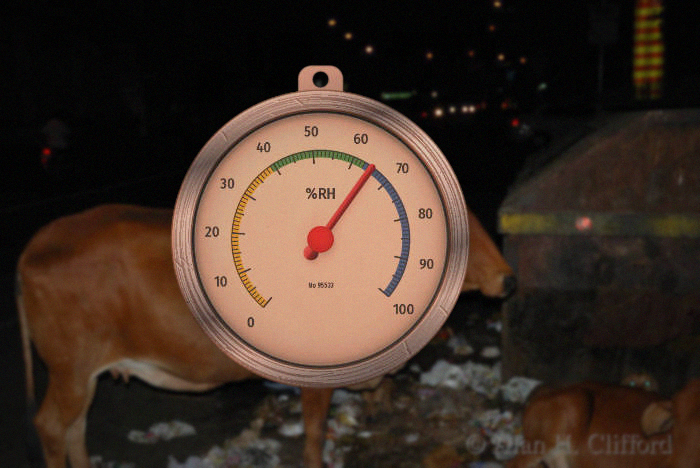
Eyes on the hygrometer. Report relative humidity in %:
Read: 65 %
